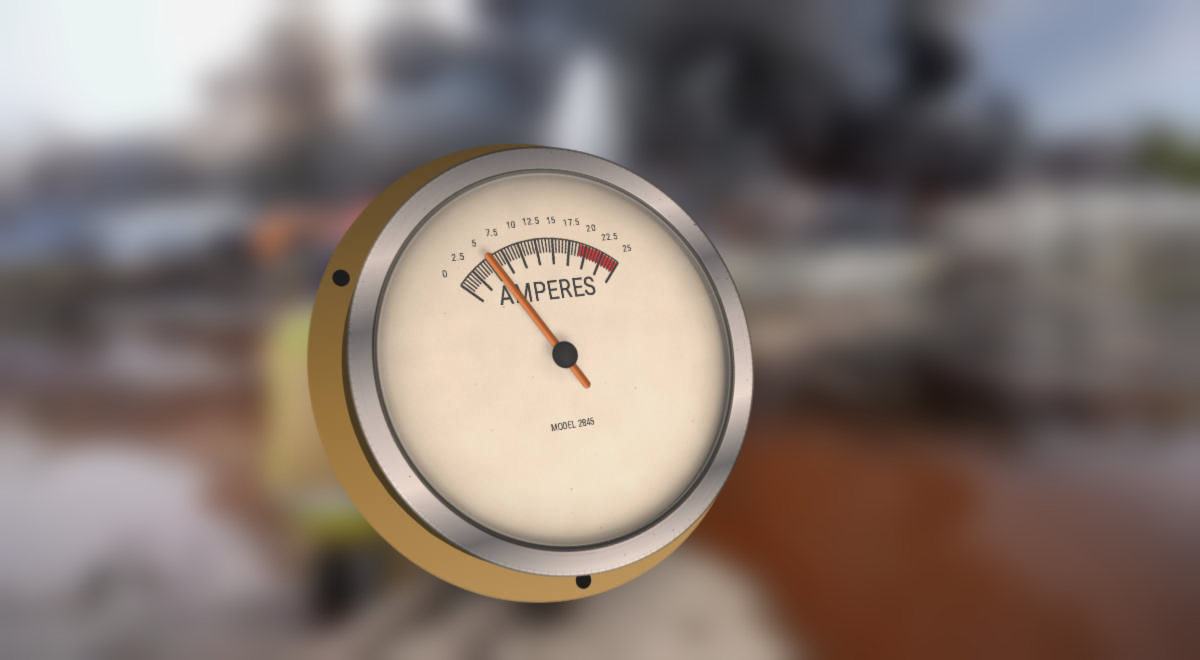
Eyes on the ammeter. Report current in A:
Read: 5 A
